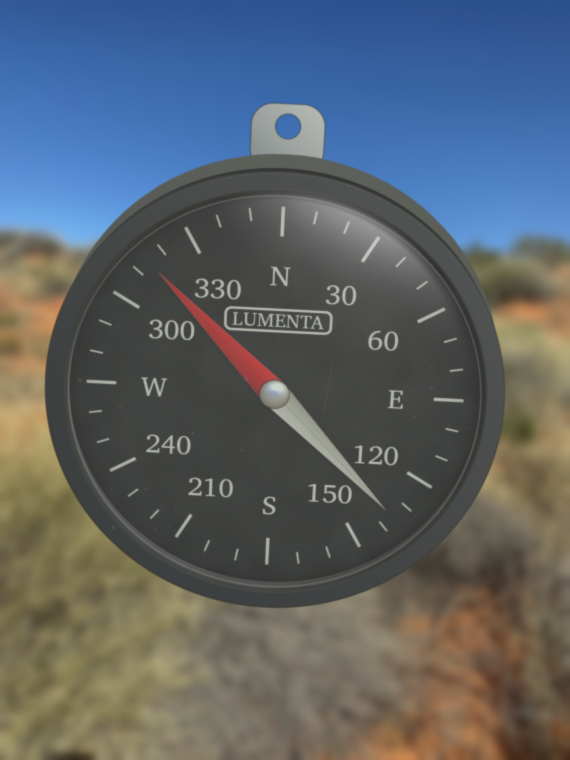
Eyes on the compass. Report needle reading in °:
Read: 315 °
